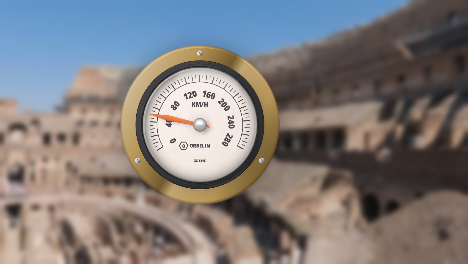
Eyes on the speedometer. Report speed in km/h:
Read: 50 km/h
